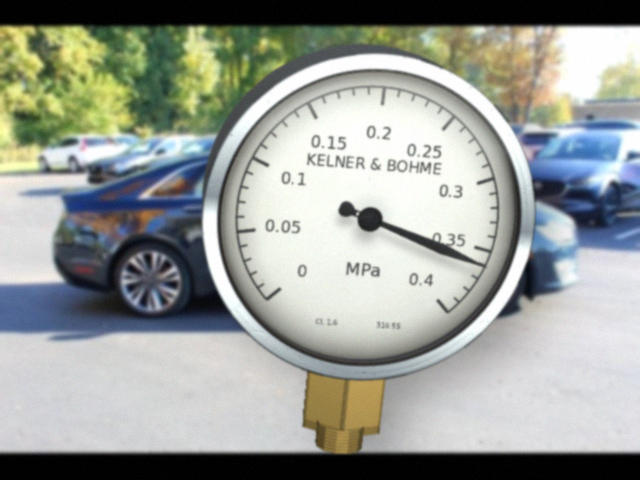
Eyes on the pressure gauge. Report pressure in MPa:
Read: 0.36 MPa
